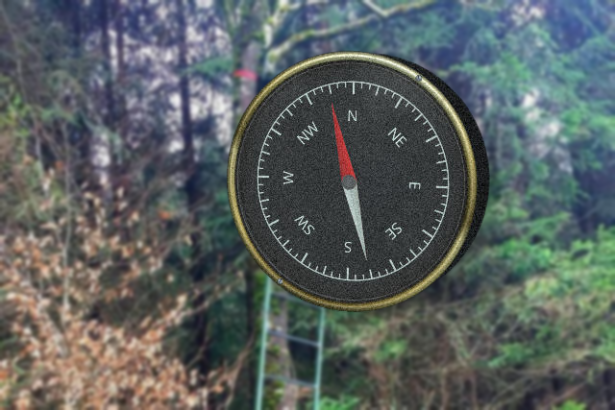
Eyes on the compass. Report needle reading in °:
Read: 345 °
